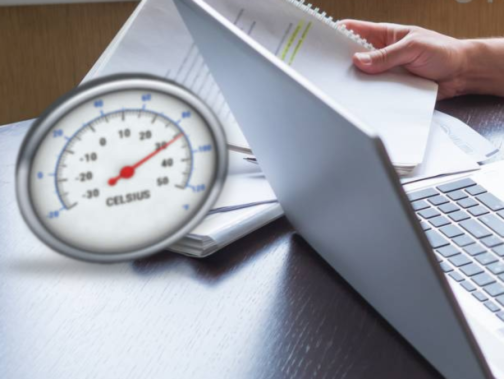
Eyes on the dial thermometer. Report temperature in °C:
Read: 30 °C
